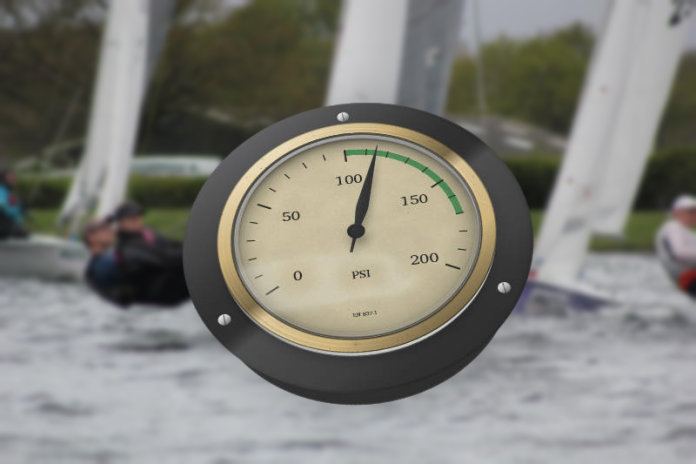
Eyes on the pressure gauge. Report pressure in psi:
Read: 115 psi
